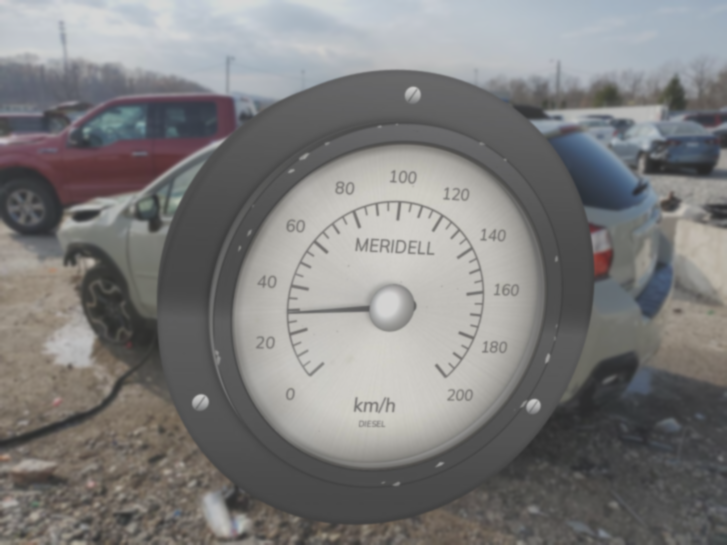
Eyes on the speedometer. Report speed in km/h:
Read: 30 km/h
